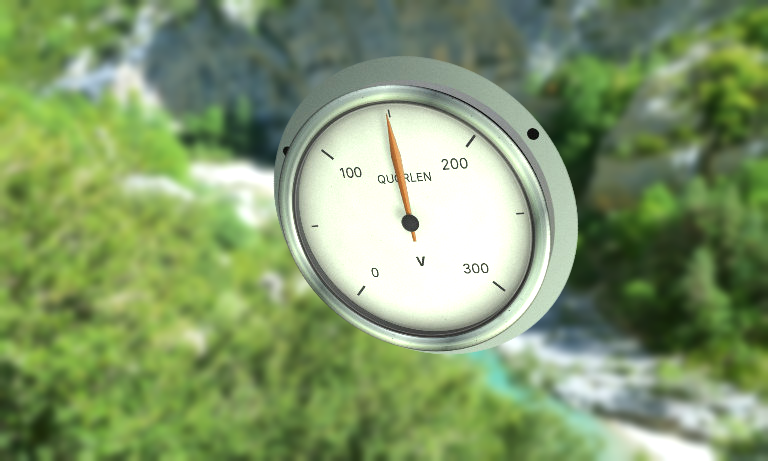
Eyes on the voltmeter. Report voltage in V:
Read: 150 V
